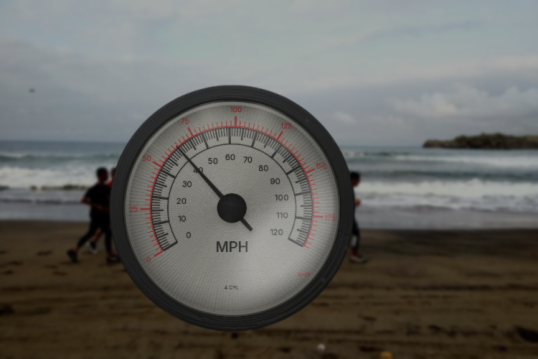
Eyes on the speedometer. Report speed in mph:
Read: 40 mph
